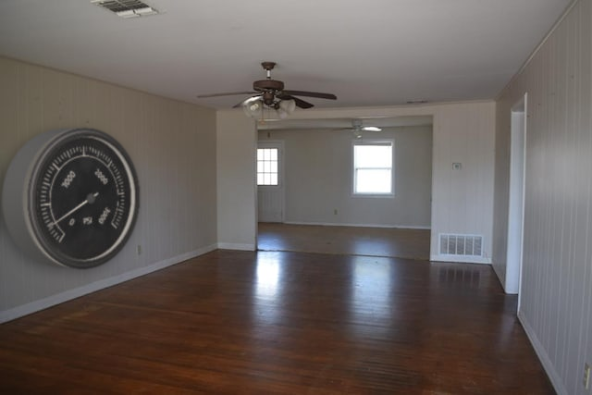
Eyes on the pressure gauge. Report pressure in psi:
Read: 250 psi
